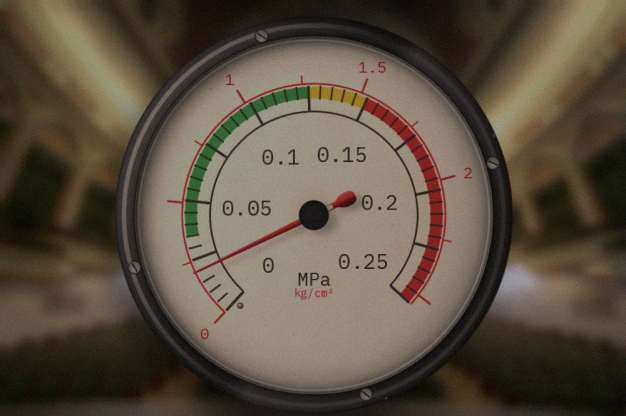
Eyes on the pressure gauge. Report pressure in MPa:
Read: 0.02 MPa
